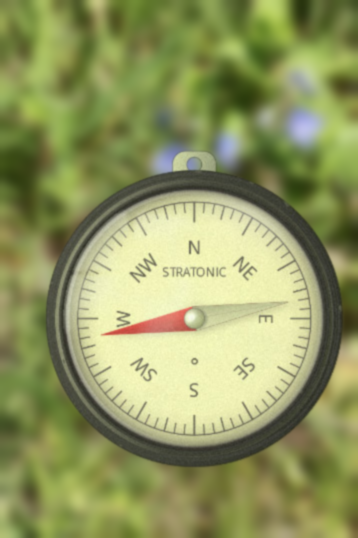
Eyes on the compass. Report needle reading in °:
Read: 260 °
